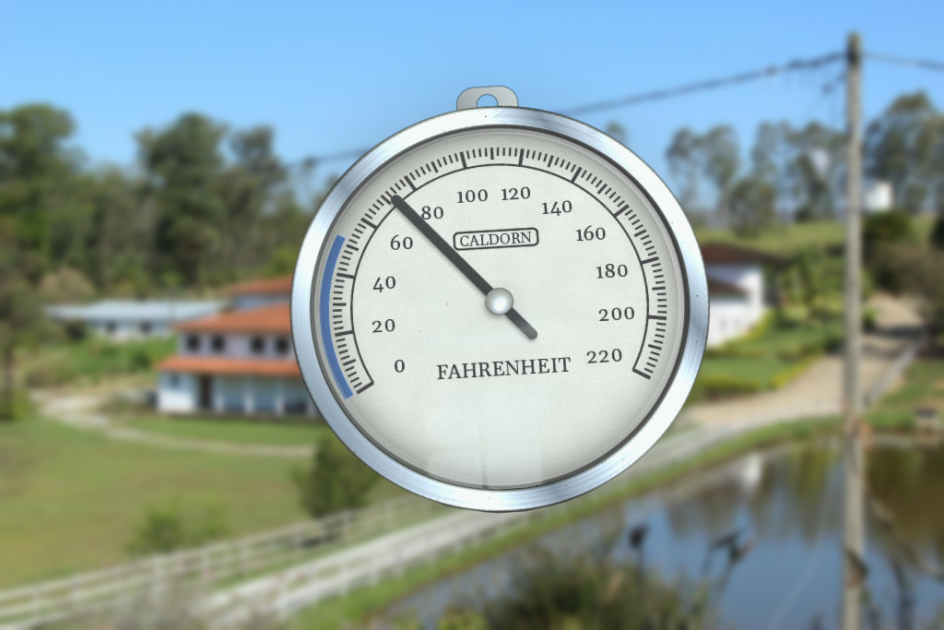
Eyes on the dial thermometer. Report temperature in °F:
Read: 72 °F
